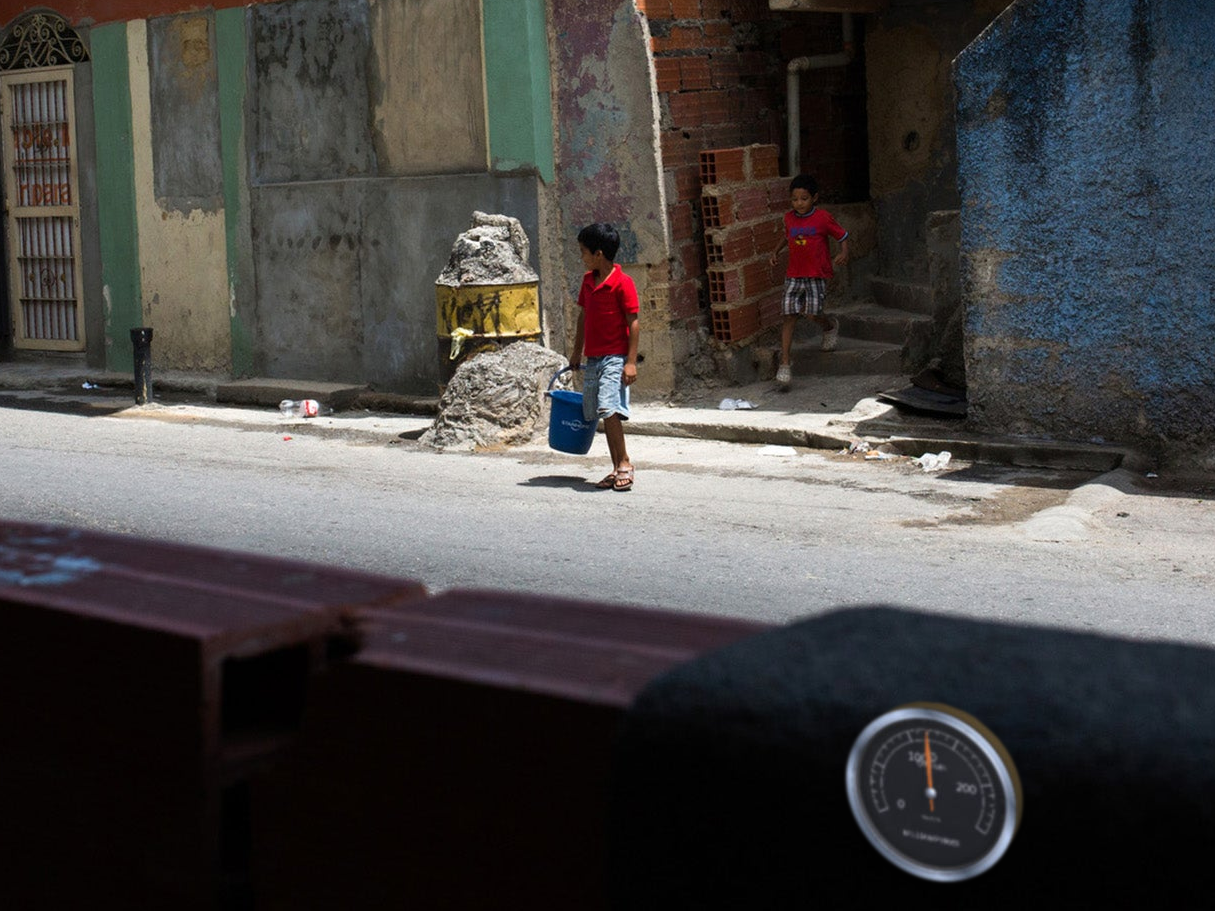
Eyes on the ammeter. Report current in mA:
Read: 120 mA
